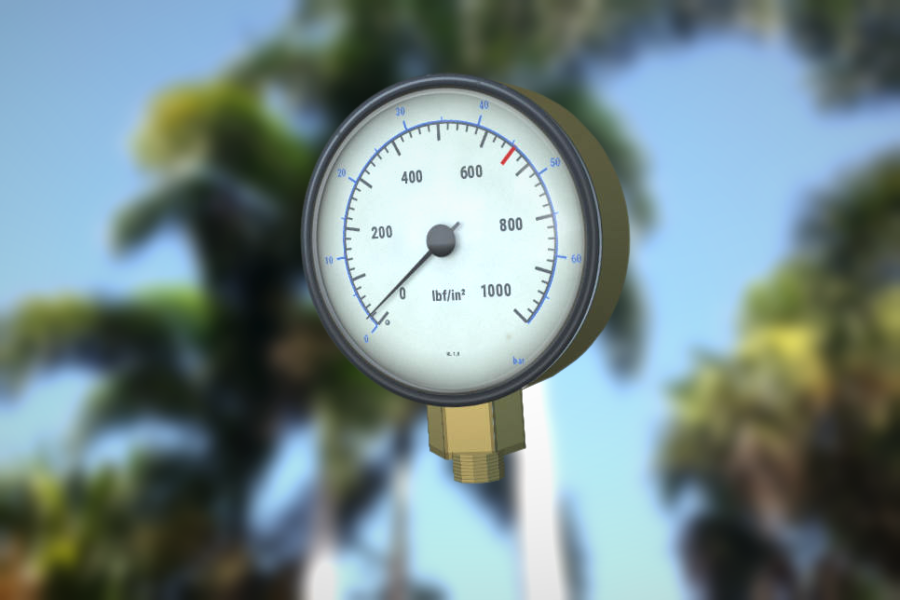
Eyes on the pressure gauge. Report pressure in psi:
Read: 20 psi
